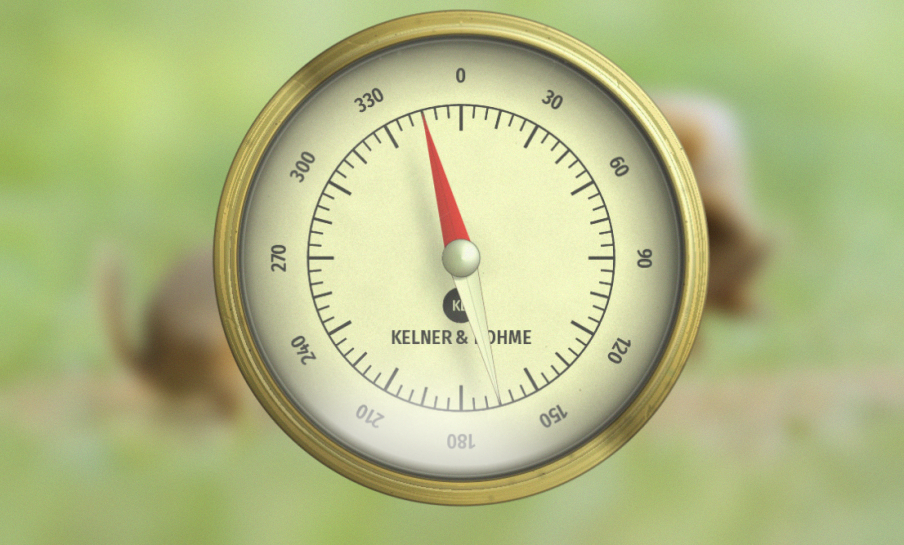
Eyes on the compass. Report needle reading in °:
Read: 345 °
